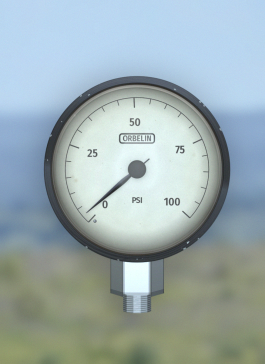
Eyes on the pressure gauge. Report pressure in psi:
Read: 2.5 psi
